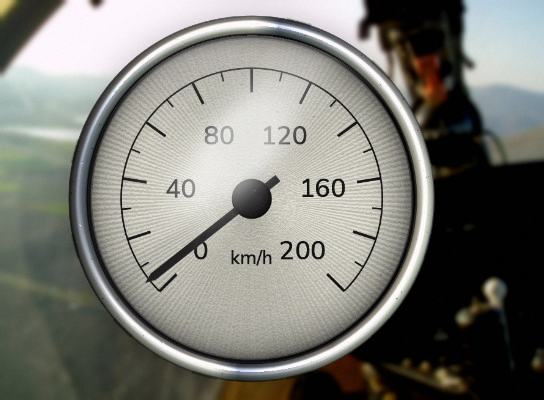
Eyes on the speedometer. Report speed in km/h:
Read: 5 km/h
